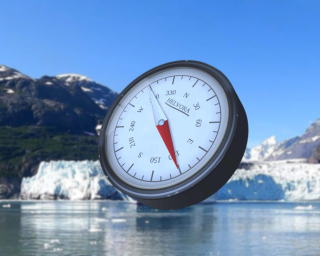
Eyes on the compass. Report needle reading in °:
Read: 120 °
